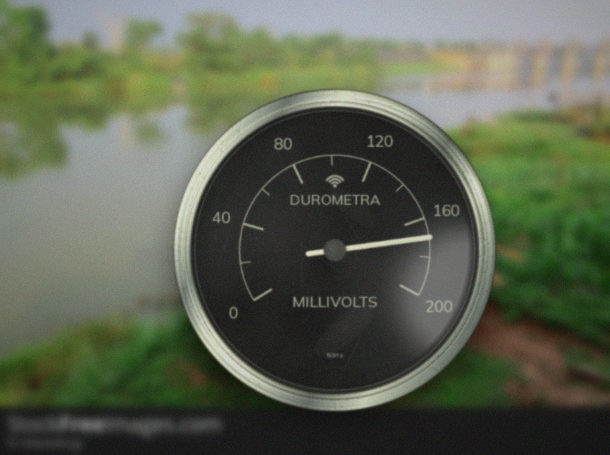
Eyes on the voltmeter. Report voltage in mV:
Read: 170 mV
